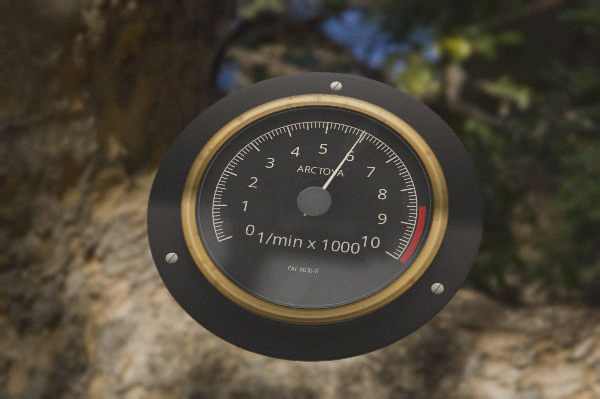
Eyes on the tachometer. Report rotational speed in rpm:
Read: 6000 rpm
